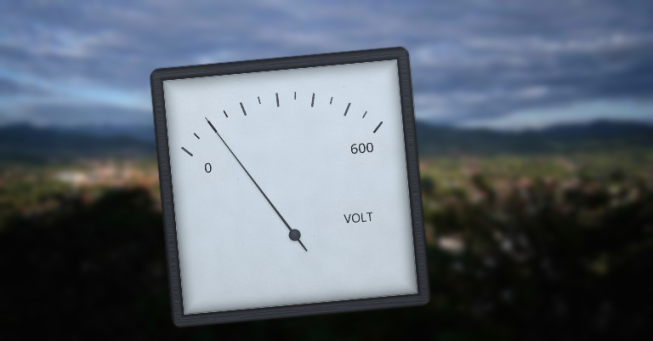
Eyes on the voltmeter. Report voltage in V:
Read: 100 V
